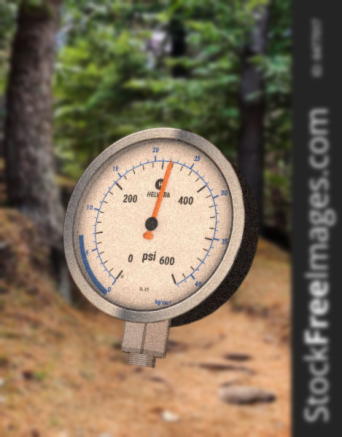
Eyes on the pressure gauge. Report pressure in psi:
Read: 320 psi
